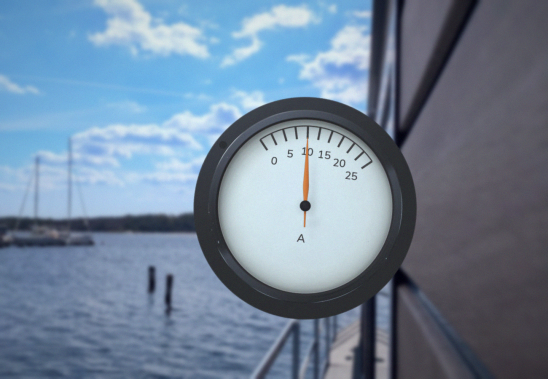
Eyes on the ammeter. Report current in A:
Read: 10 A
